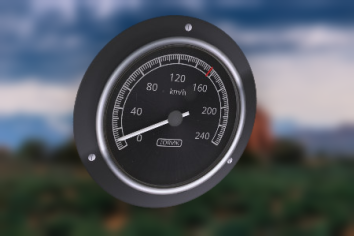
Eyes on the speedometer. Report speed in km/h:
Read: 10 km/h
